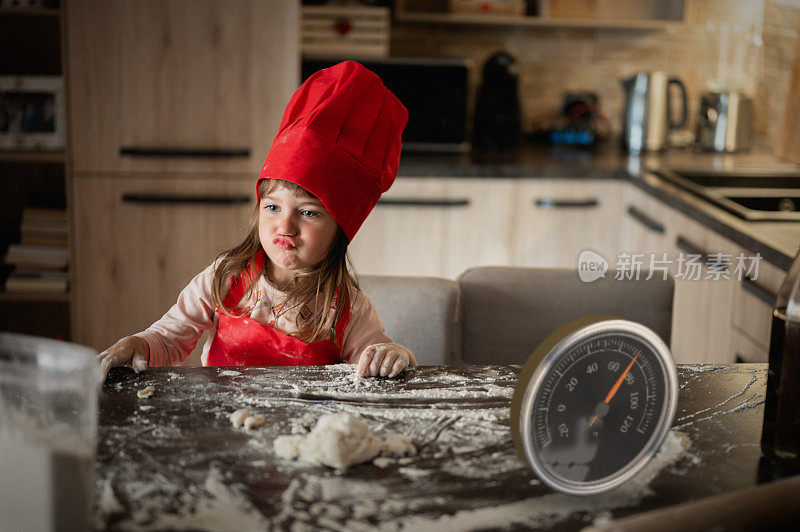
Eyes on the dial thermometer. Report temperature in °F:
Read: 70 °F
